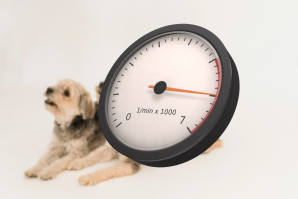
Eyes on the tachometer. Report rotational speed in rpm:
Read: 6000 rpm
